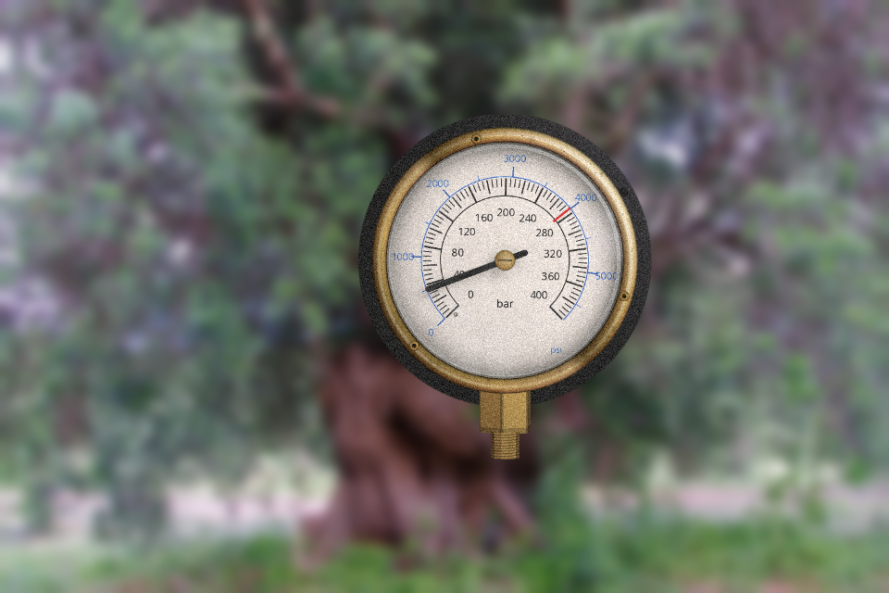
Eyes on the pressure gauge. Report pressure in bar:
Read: 35 bar
